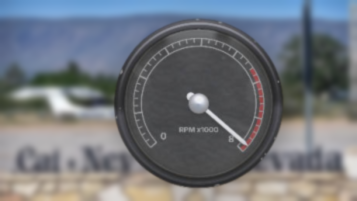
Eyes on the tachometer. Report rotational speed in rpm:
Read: 7800 rpm
